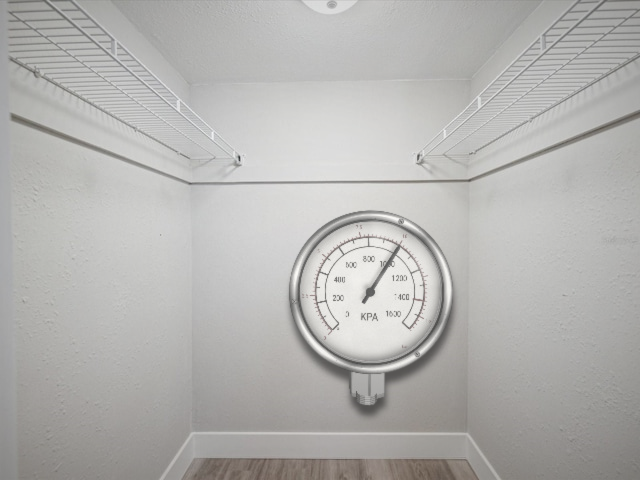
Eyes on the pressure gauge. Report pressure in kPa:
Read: 1000 kPa
